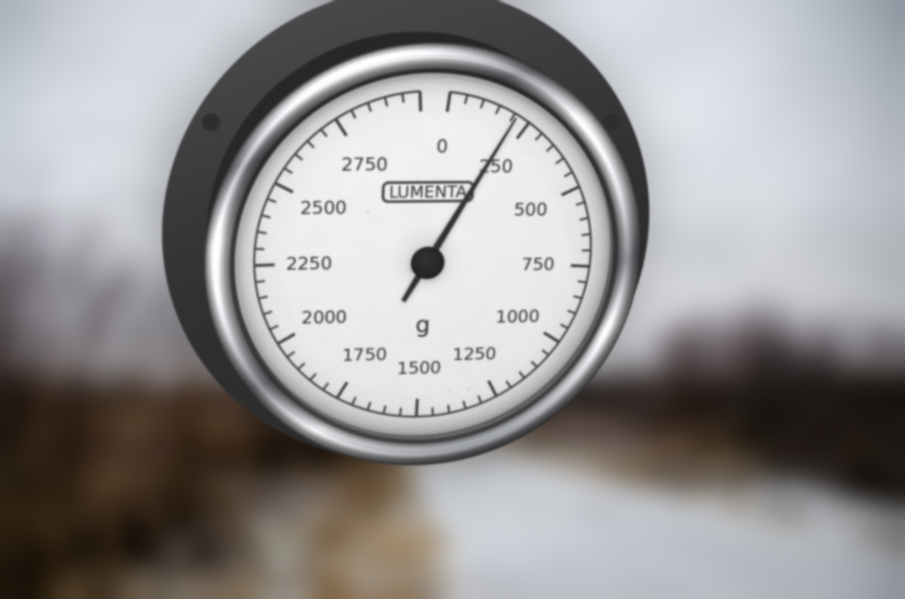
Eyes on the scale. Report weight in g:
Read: 200 g
